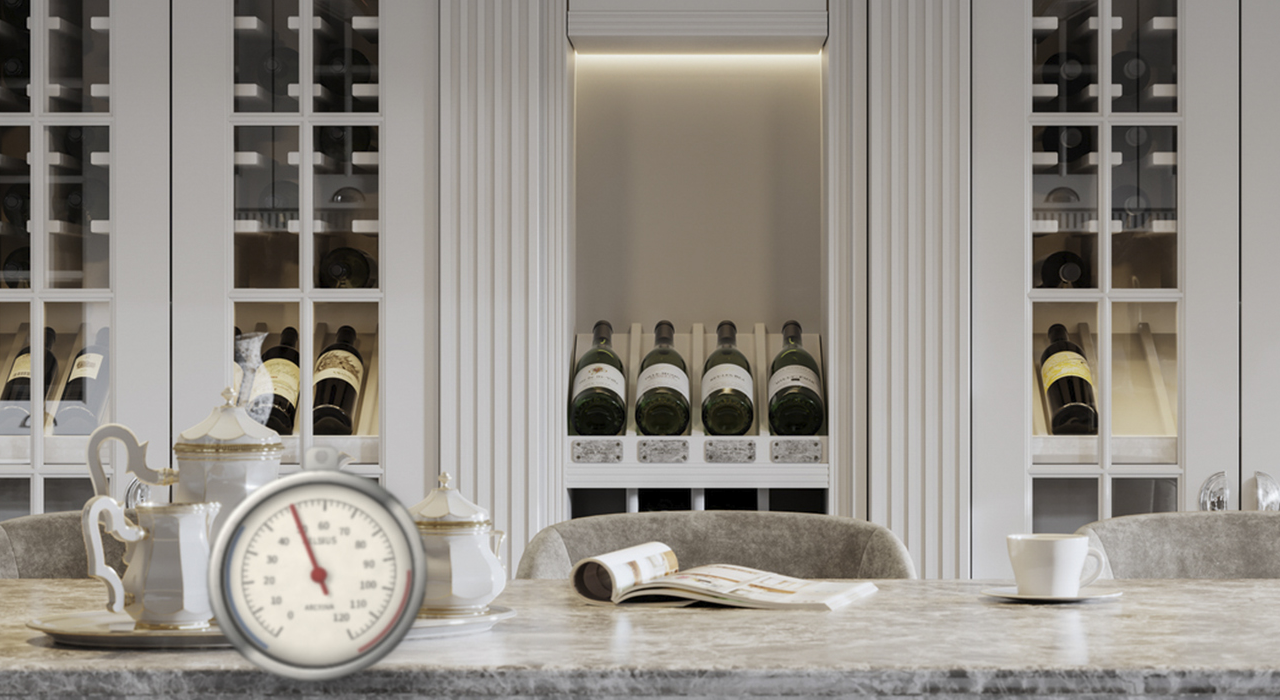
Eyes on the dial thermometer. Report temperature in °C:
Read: 50 °C
